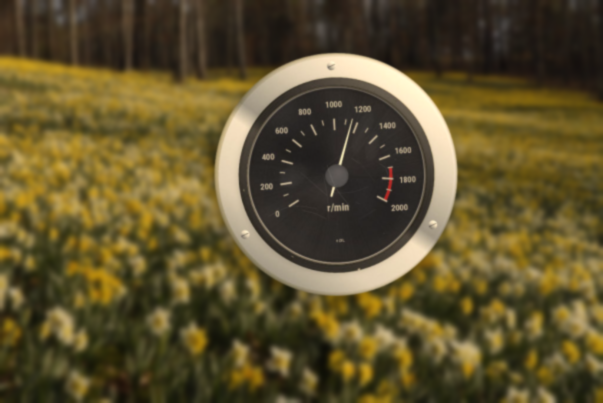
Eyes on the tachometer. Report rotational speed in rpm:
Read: 1150 rpm
